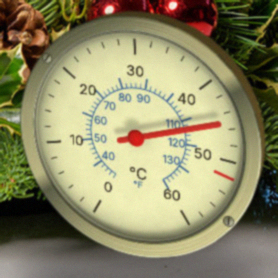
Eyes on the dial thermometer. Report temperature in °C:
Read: 45 °C
